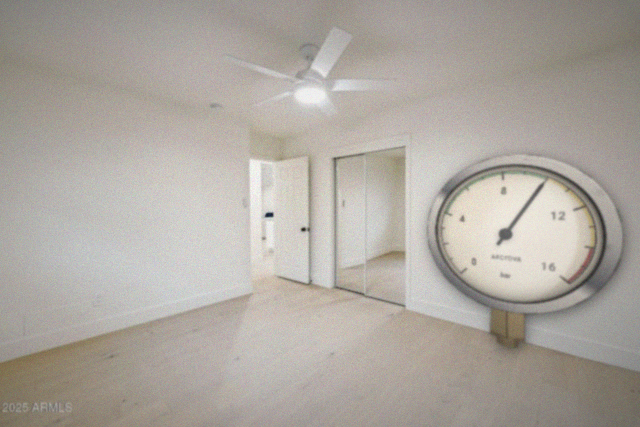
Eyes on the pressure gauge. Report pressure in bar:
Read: 10 bar
